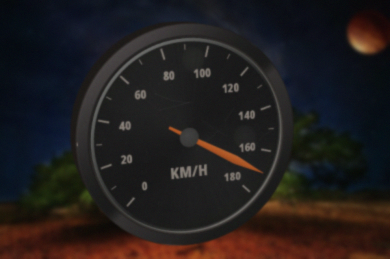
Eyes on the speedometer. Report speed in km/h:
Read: 170 km/h
